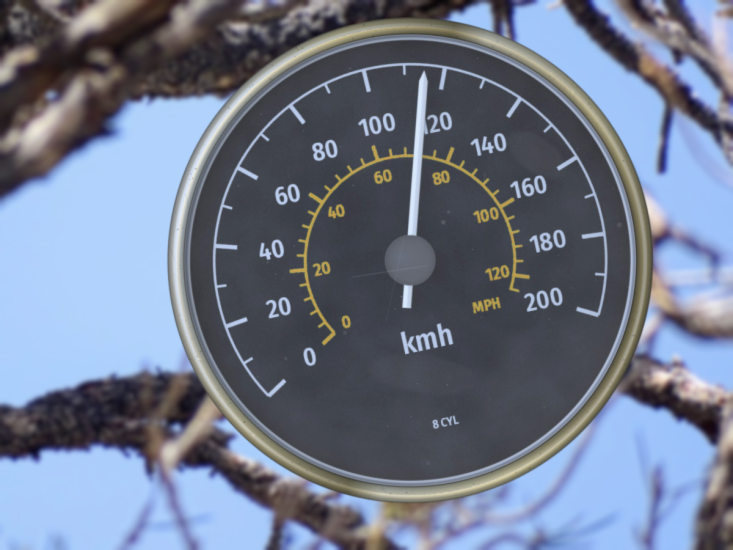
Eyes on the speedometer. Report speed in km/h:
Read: 115 km/h
